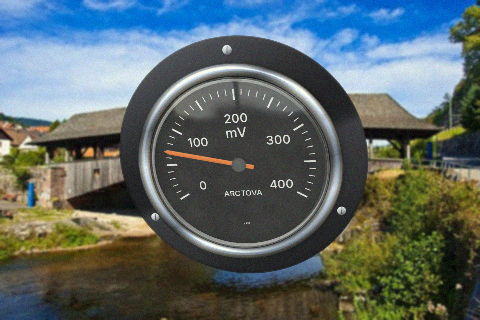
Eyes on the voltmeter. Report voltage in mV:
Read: 70 mV
